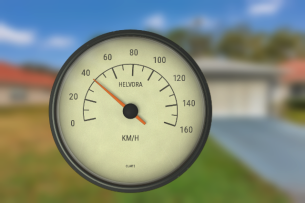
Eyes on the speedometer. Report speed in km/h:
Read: 40 km/h
